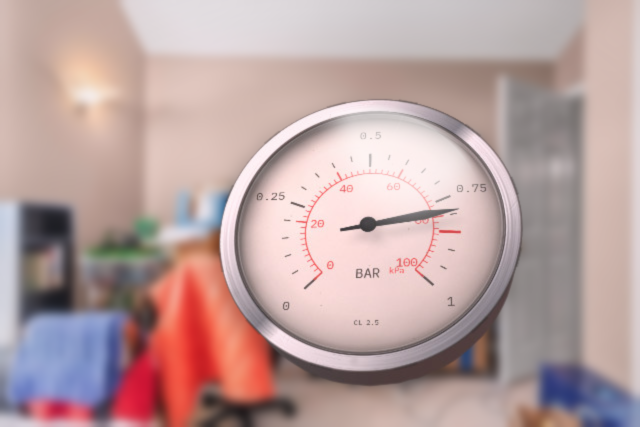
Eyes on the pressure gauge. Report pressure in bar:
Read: 0.8 bar
